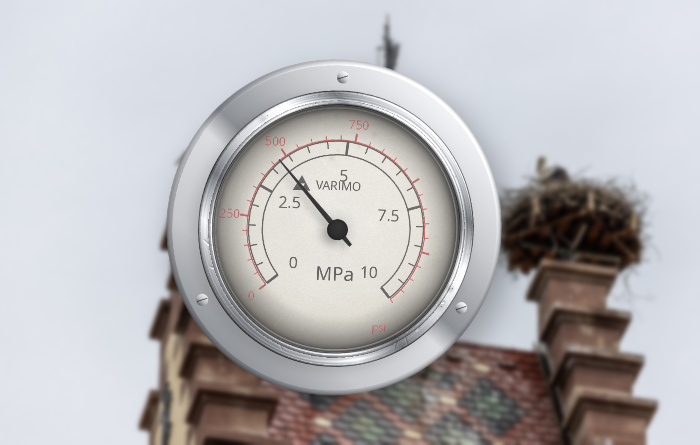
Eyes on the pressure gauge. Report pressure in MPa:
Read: 3.25 MPa
